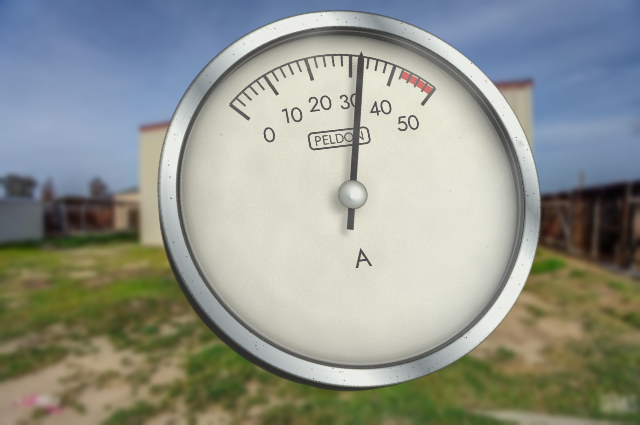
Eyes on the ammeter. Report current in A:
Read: 32 A
